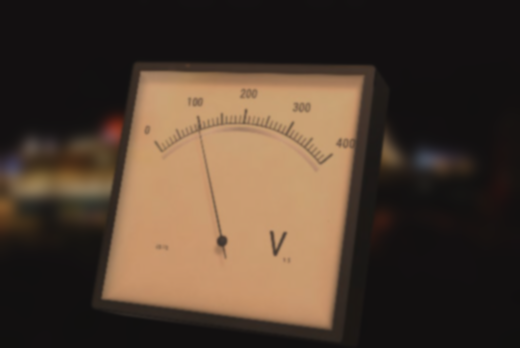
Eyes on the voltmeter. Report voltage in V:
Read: 100 V
